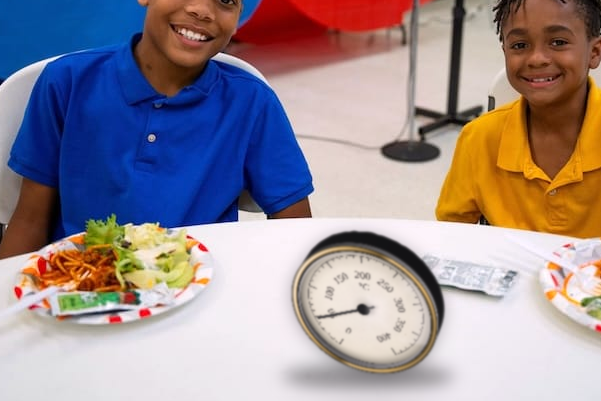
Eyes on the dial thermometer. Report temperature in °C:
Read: 50 °C
